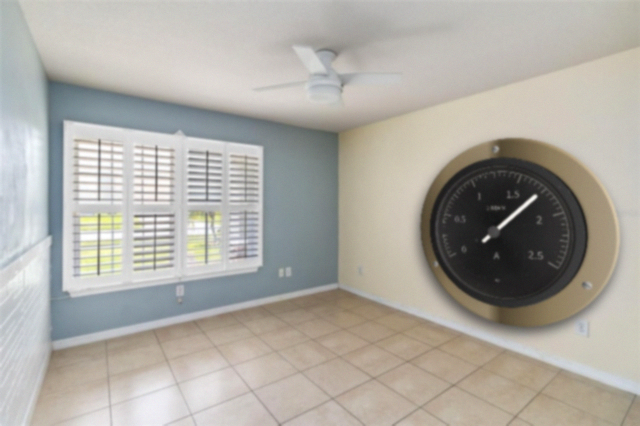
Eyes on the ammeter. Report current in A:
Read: 1.75 A
